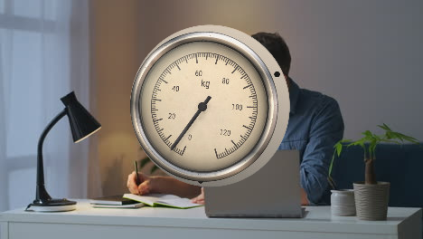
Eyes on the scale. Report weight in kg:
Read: 5 kg
